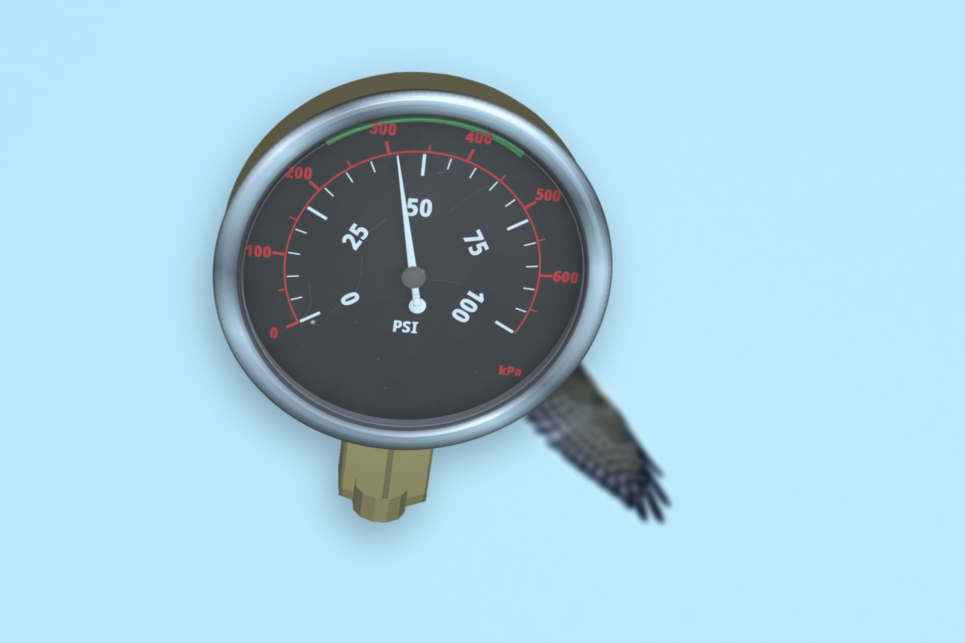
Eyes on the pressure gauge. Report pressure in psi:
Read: 45 psi
